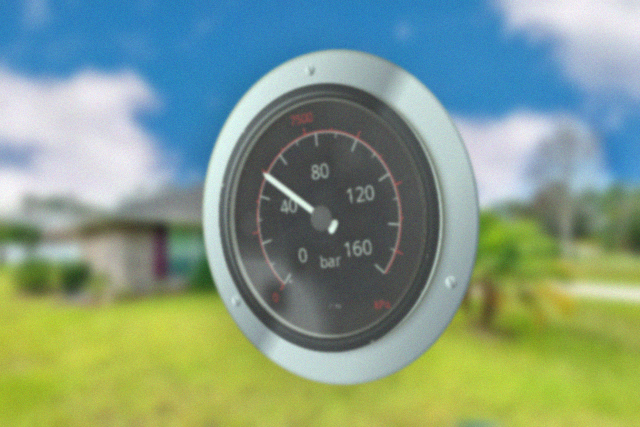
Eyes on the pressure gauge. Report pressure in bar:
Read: 50 bar
